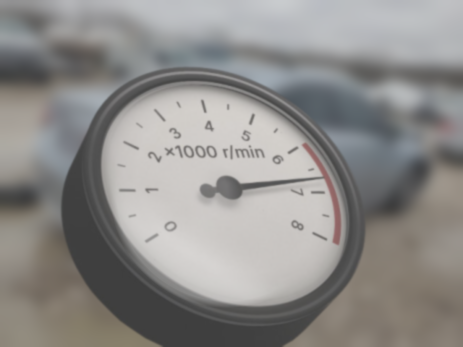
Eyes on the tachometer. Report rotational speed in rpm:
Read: 6750 rpm
